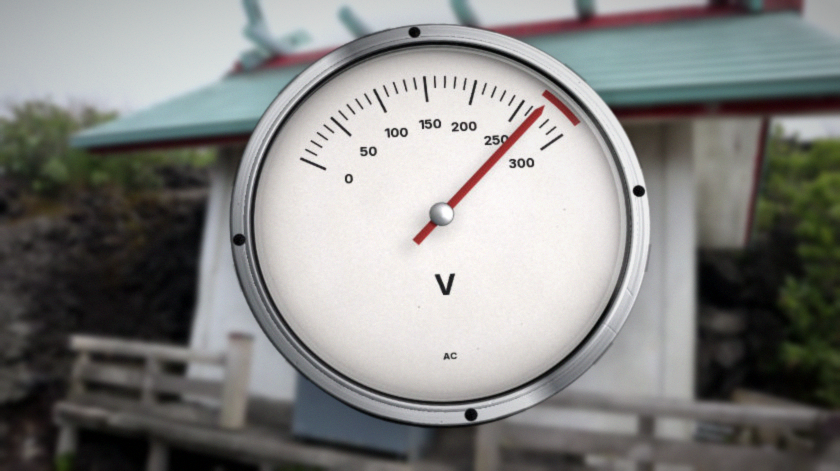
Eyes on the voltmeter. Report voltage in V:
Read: 270 V
